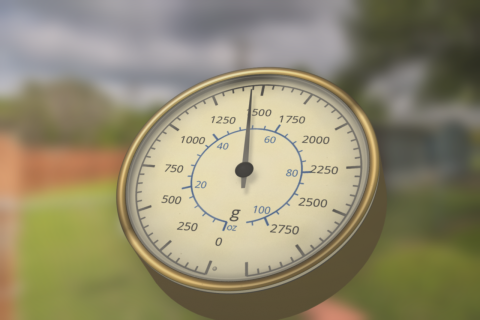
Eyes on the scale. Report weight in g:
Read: 1450 g
